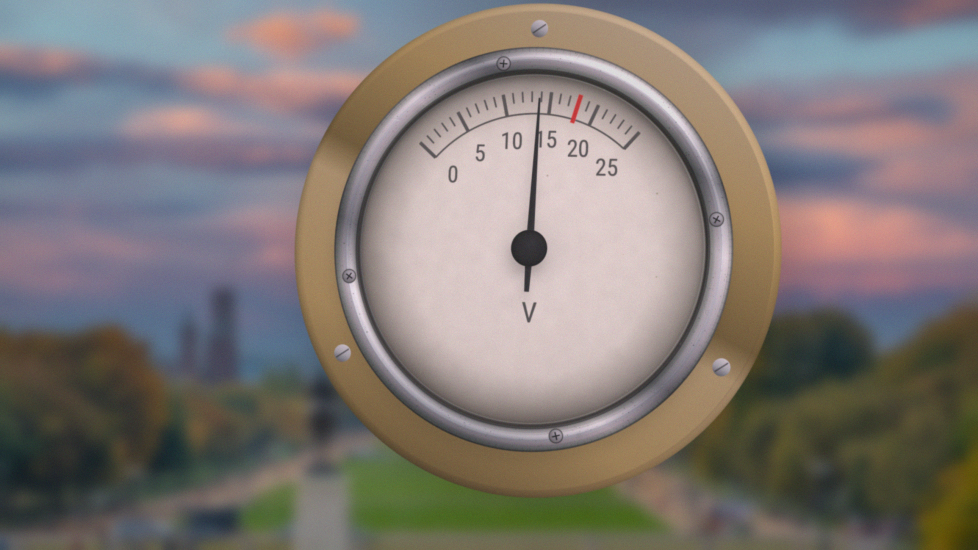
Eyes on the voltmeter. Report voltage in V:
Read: 14 V
